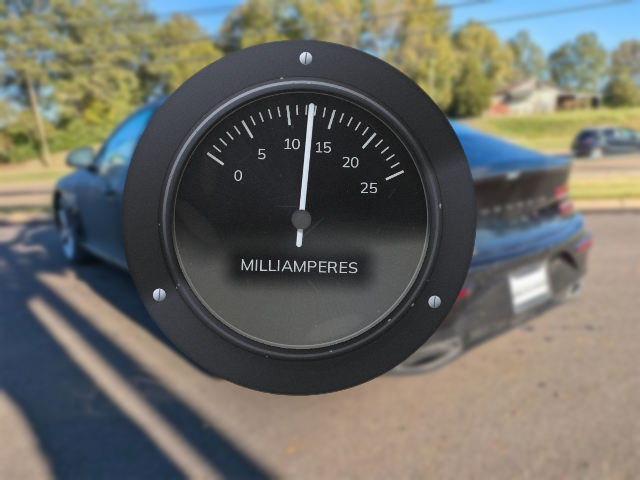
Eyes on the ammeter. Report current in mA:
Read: 12.5 mA
